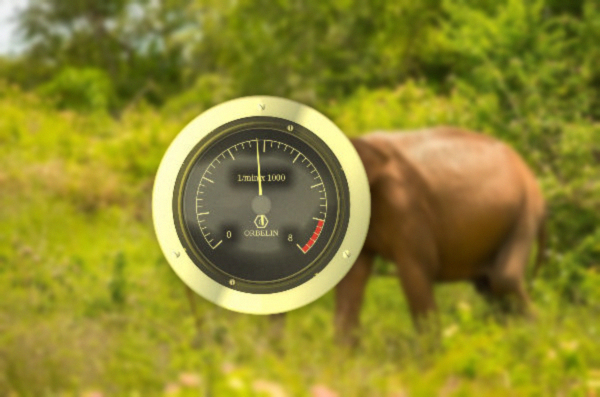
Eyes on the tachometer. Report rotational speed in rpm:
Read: 3800 rpm
